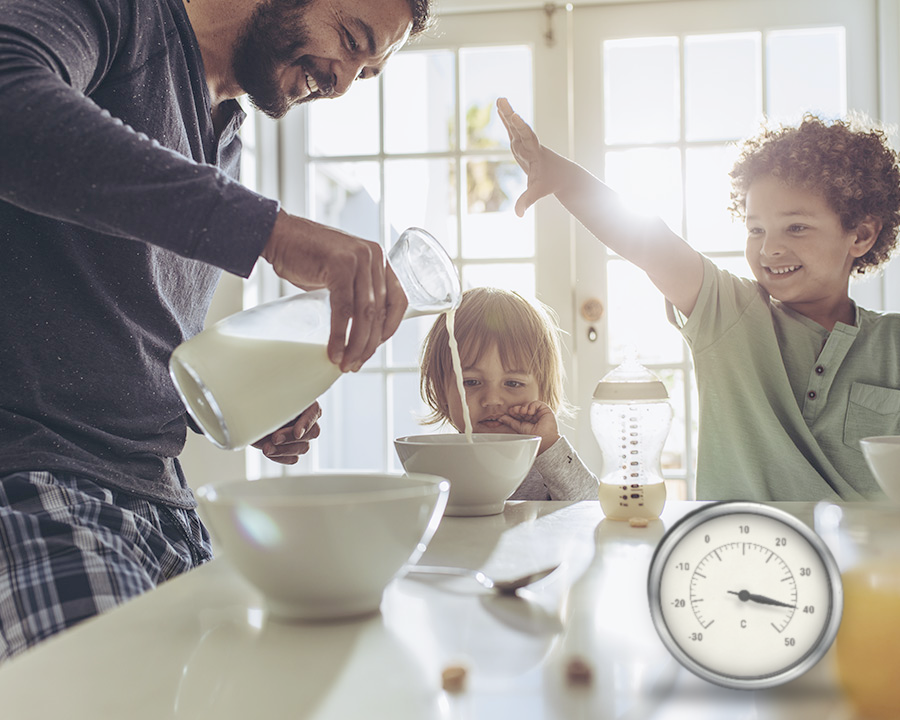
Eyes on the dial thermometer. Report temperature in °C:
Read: 40 °C
